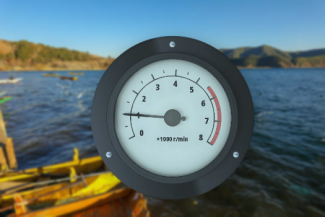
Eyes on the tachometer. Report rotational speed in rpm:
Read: 1000 rpm
